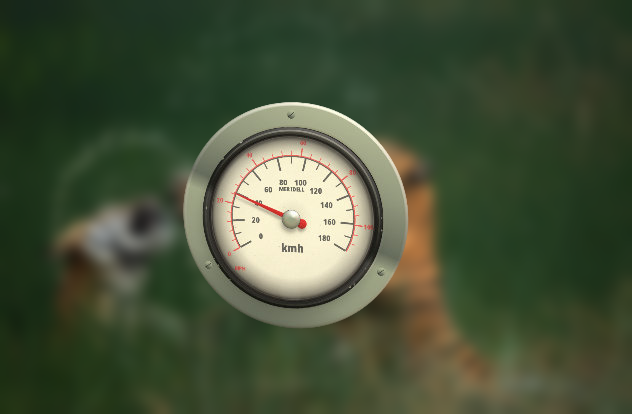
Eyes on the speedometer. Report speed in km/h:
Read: 40 km/h
